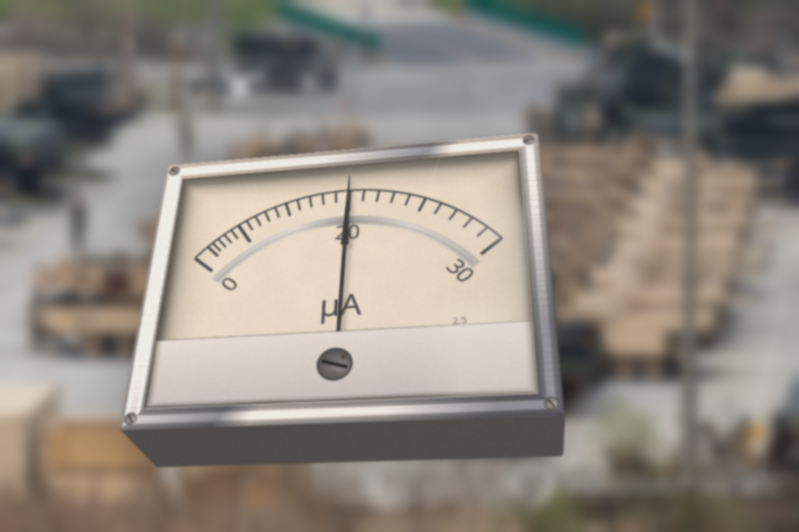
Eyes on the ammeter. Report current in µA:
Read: 20 µA
